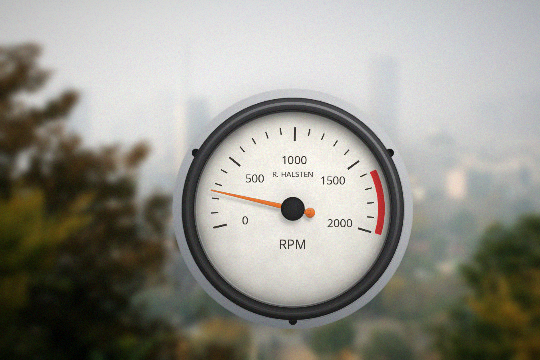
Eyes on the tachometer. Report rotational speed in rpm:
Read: 250 rpm
